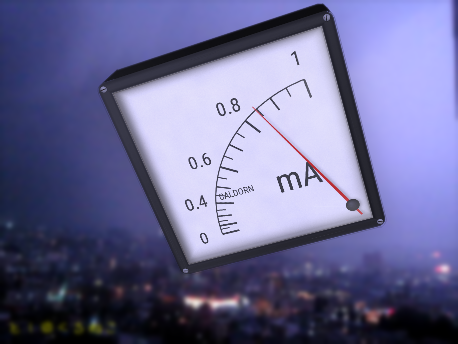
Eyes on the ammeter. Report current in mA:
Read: 0.85 mA
